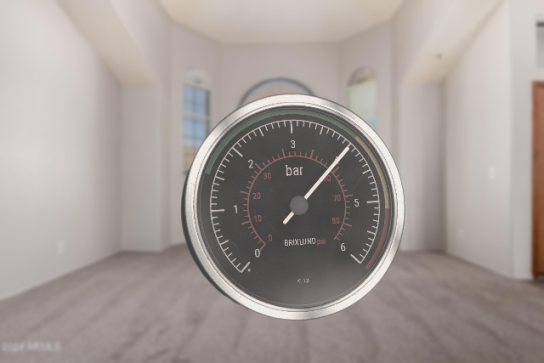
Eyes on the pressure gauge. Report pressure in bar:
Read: 4 bar
